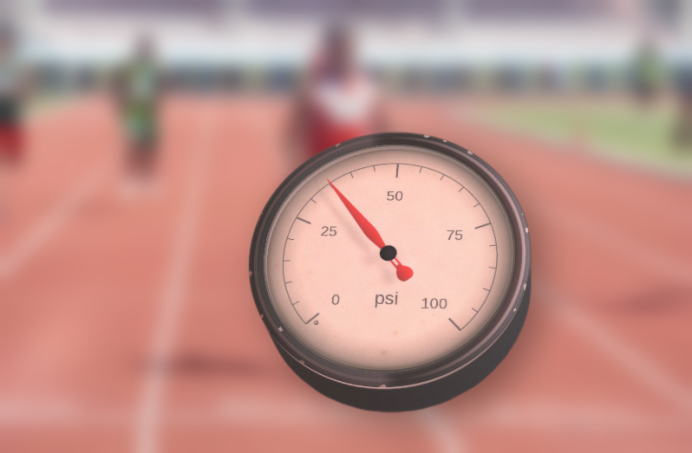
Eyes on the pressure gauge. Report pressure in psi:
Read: 35 psi
